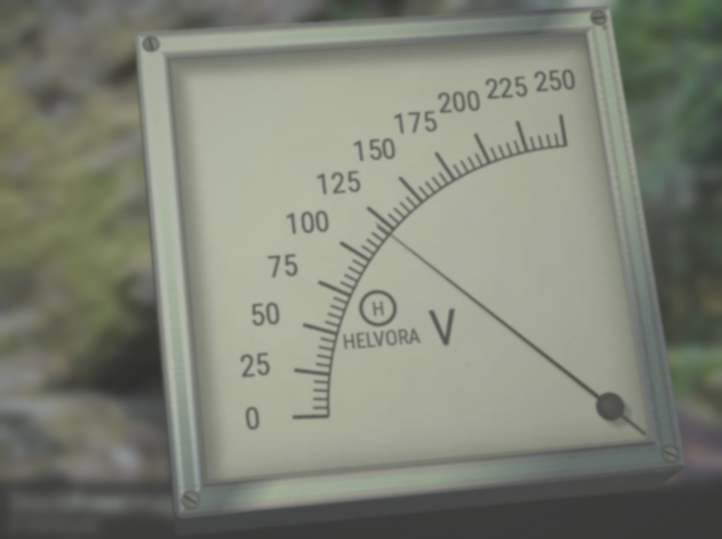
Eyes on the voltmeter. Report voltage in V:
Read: 120 V
